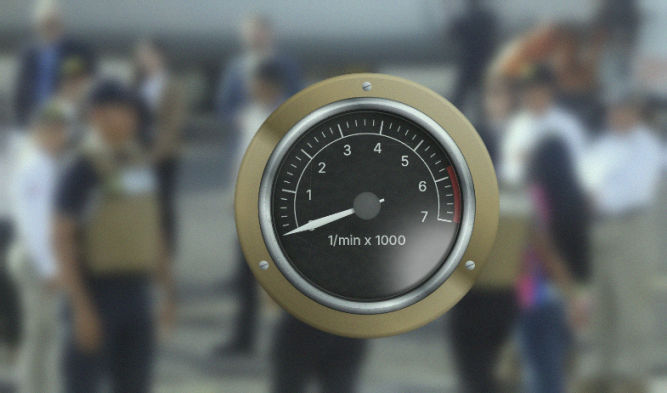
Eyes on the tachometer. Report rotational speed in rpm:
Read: 0 rpm
